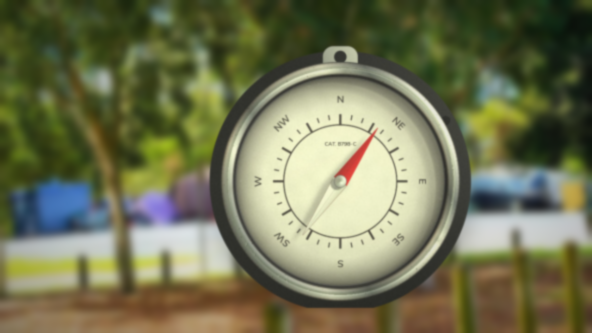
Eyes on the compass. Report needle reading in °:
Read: 35 °
